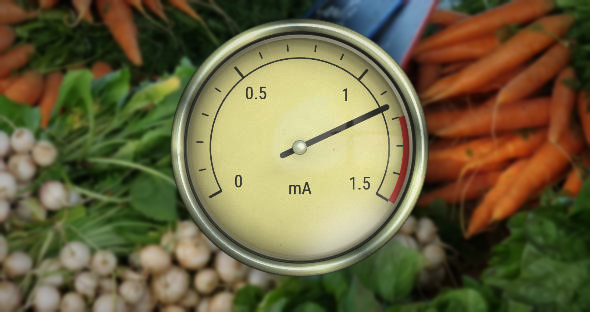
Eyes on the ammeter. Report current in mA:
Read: 1.15 mA
